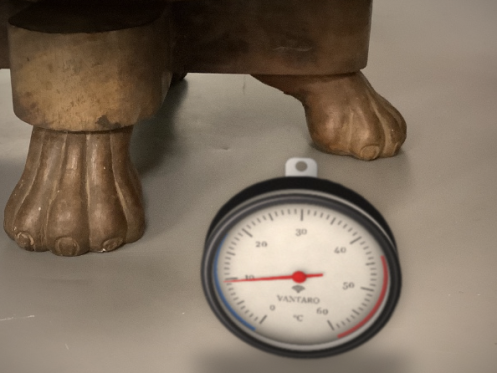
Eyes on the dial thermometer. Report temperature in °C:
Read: 10 °C
